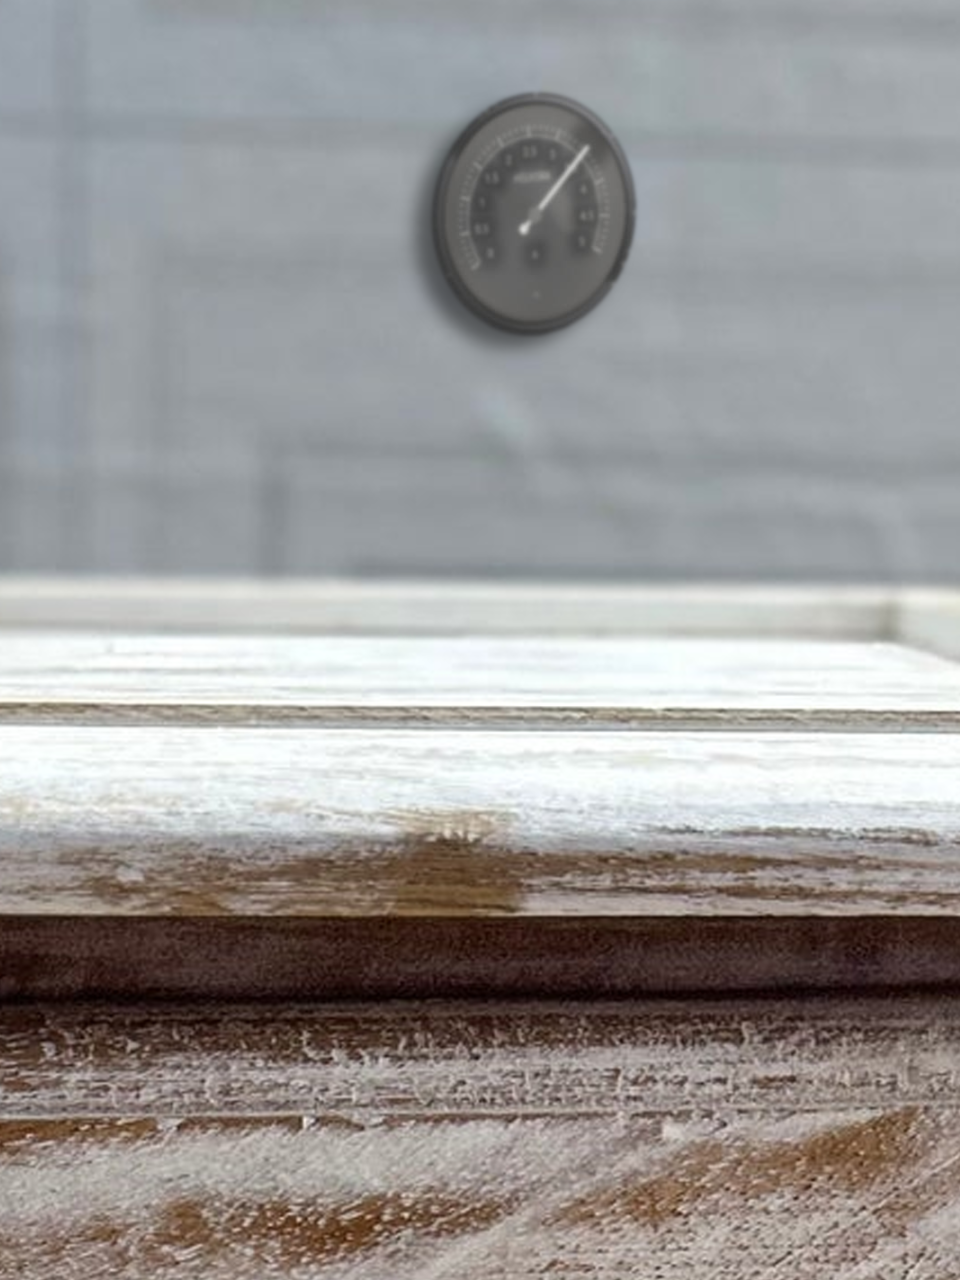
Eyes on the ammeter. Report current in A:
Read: 3.5 A
